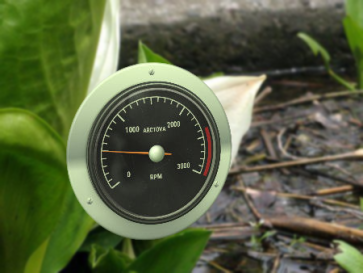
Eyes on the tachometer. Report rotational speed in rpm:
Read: 500 rpm
